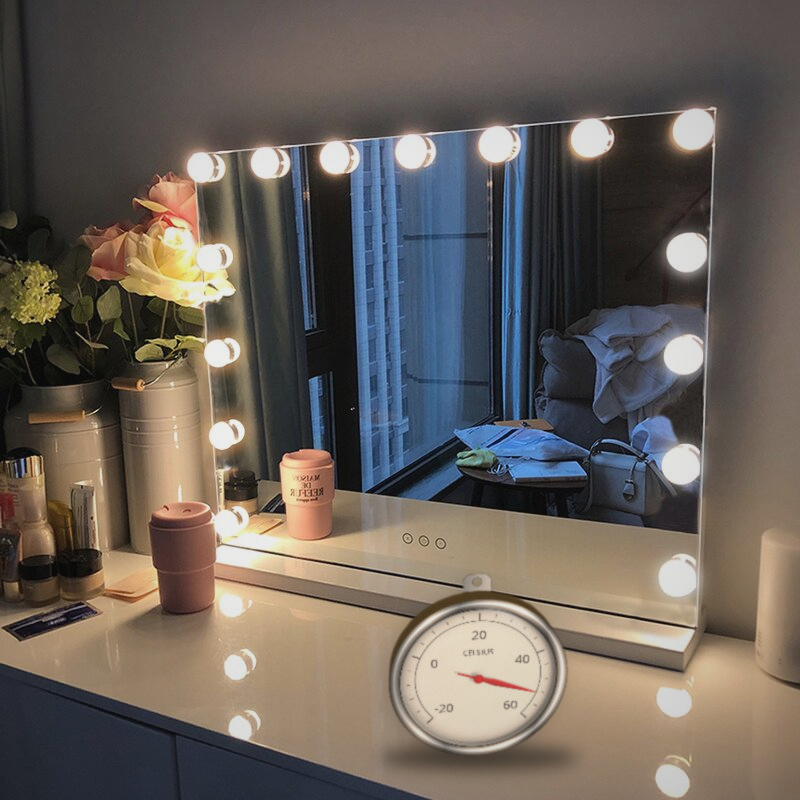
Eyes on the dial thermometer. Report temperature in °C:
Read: 52 °C
